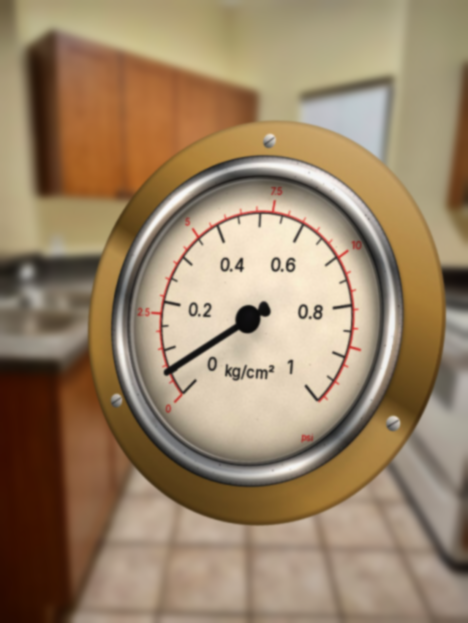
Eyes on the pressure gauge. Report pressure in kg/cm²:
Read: 0.05 kg/cm²
